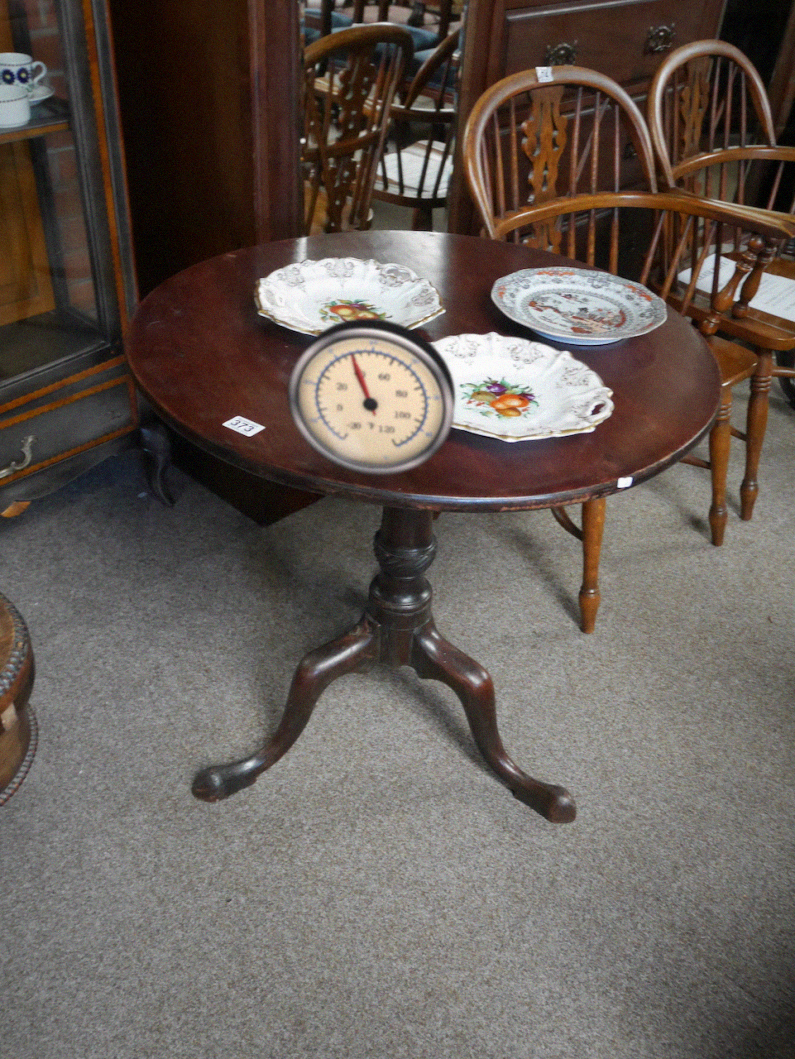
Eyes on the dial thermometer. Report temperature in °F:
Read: 40 °F
